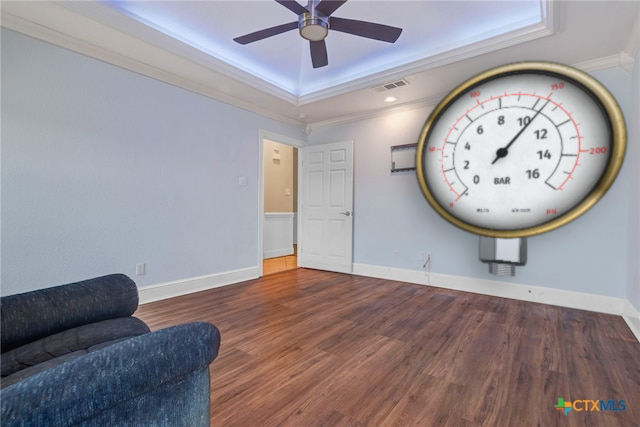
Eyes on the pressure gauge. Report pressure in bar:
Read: 10.5 bar
